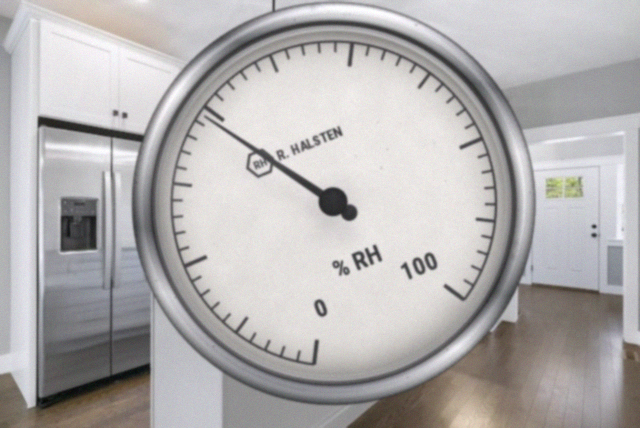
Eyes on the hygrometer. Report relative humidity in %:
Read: 39 %
